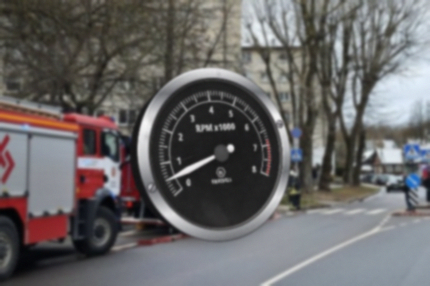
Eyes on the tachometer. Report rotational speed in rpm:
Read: 500 rpm
